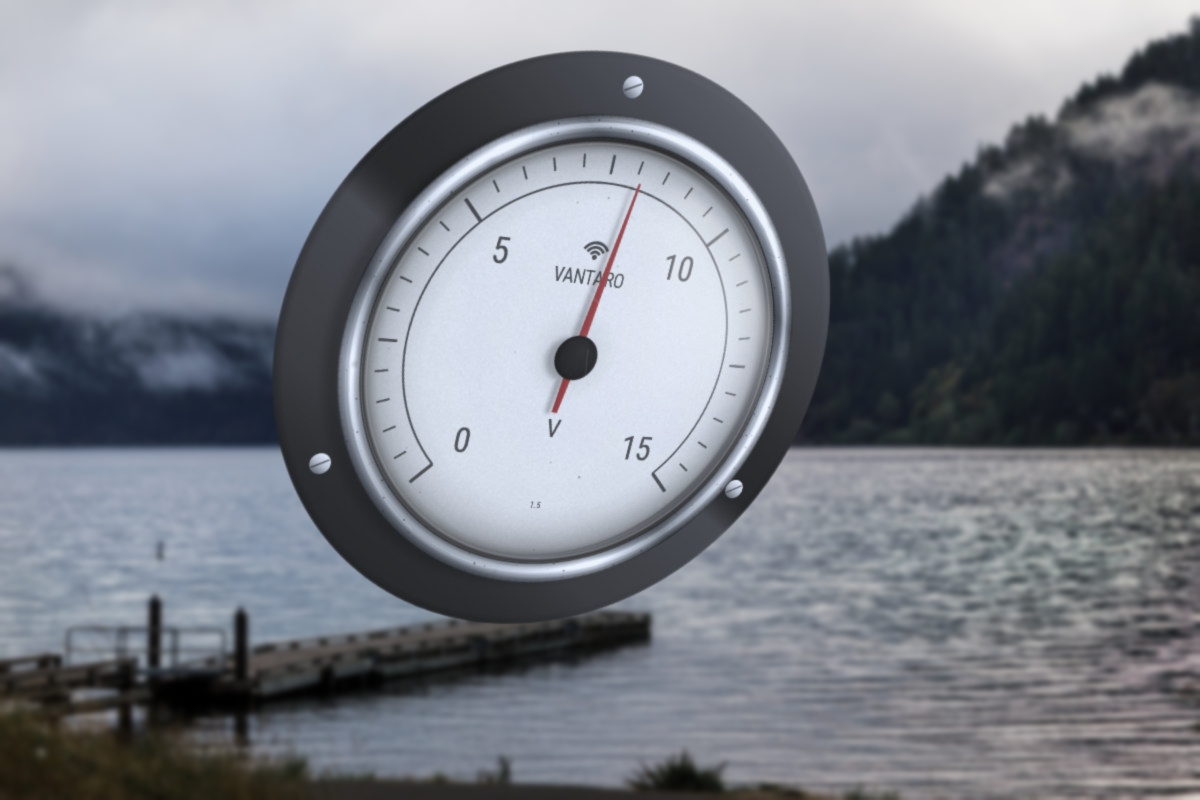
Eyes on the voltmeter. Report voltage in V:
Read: 8 V
